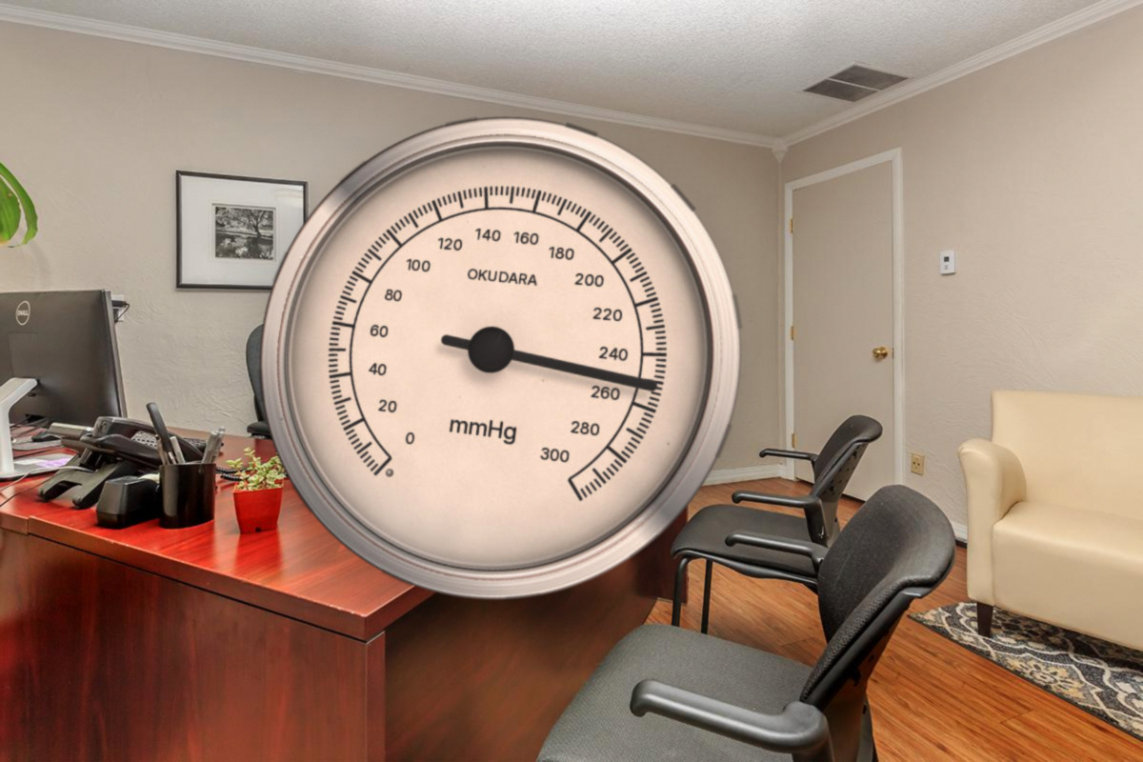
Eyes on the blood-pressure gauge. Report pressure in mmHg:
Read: 252 mmHg
